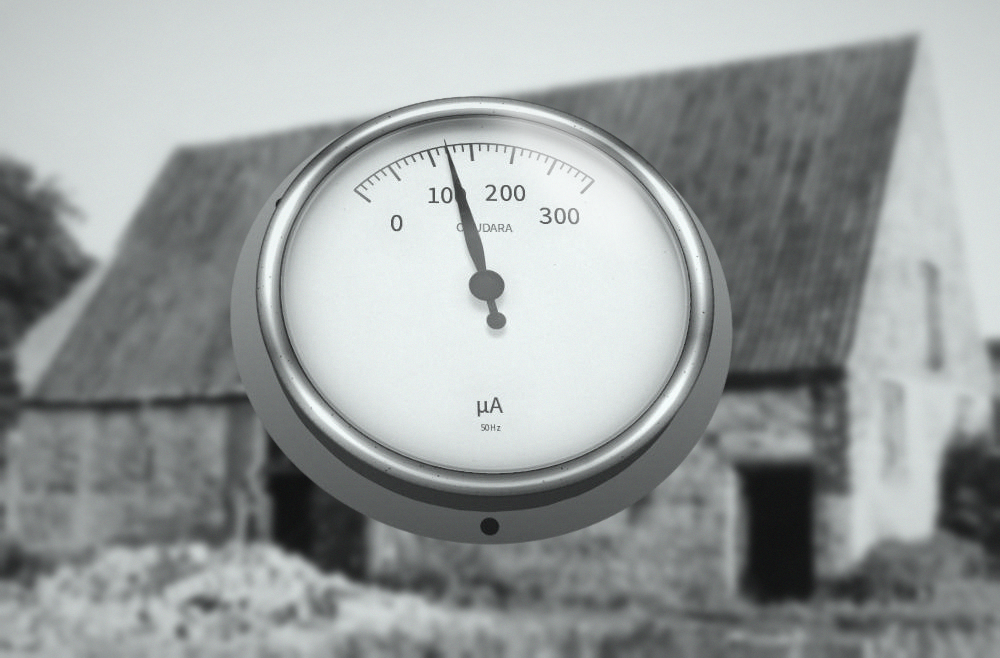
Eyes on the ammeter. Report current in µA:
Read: 120 µA
